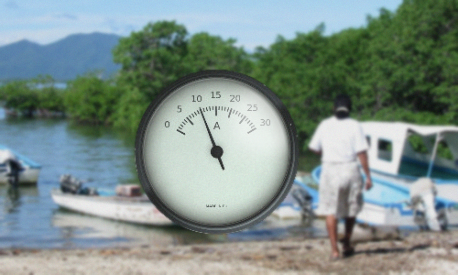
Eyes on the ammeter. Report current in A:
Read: 10 A
